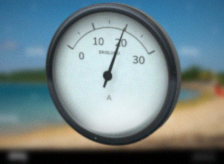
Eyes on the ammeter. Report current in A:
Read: 20 A
